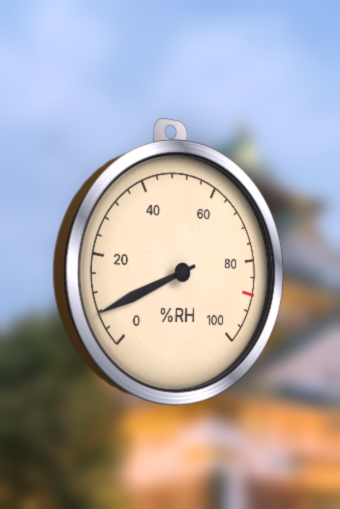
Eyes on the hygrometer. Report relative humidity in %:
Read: 8 %
